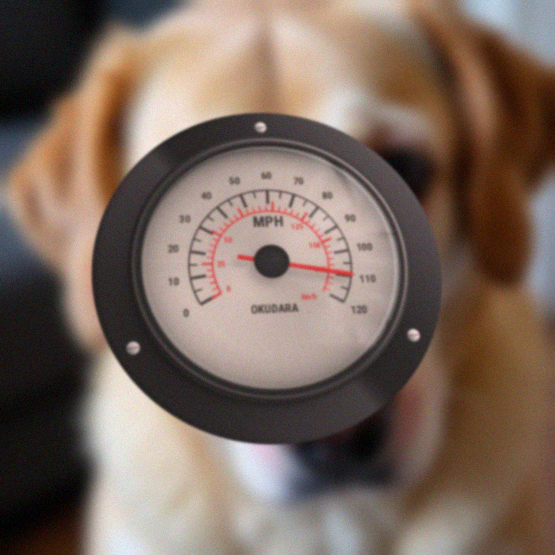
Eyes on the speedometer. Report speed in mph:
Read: 110 mph
